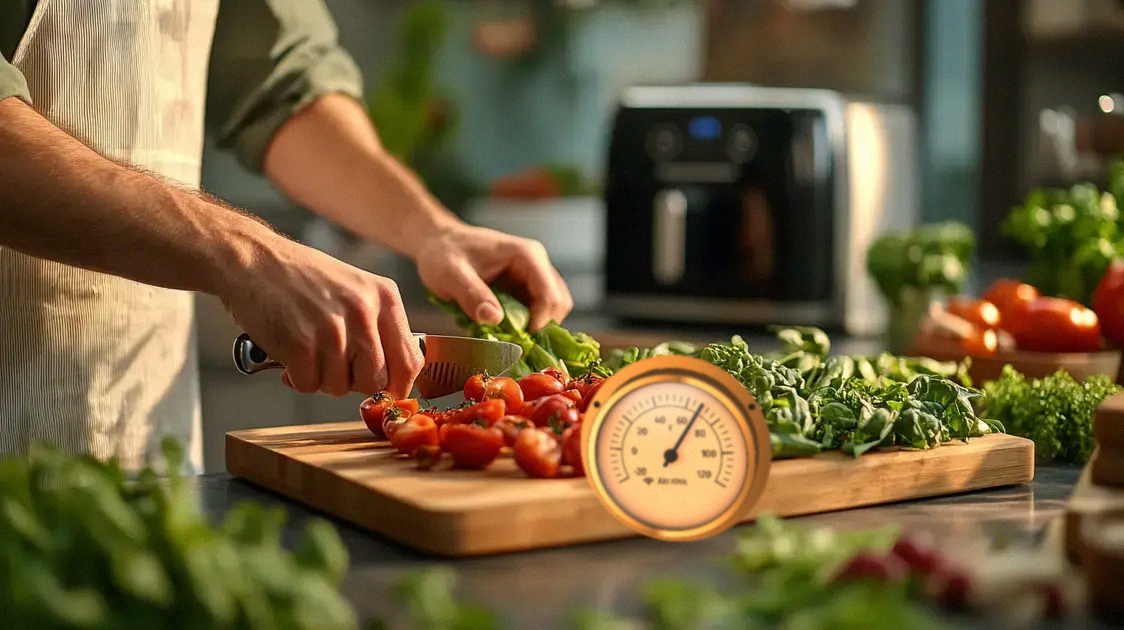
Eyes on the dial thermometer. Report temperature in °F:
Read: 68 °F
